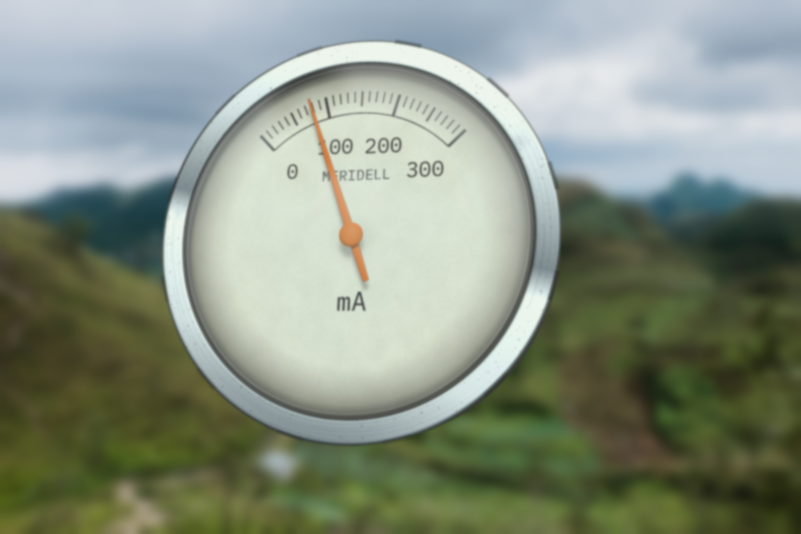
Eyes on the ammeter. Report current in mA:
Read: 80 mA
